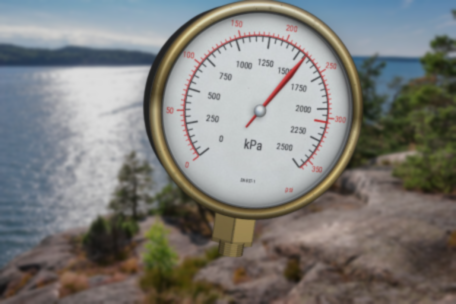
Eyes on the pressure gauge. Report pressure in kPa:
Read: 1550 kPa
